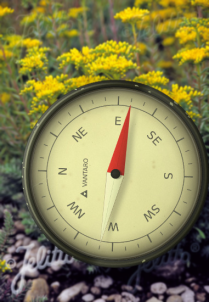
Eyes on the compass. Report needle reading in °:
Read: 100 °
